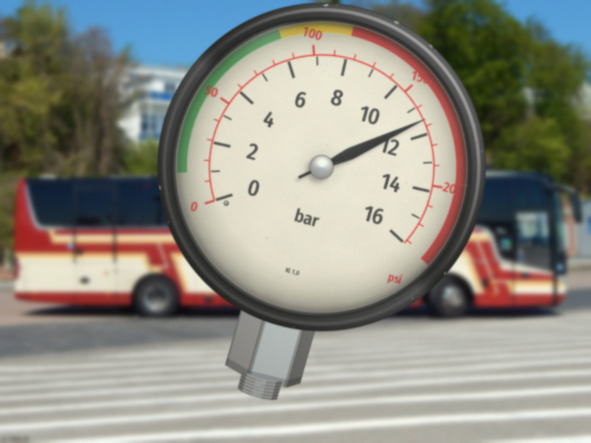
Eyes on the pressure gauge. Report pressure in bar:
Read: 11.5 bar
